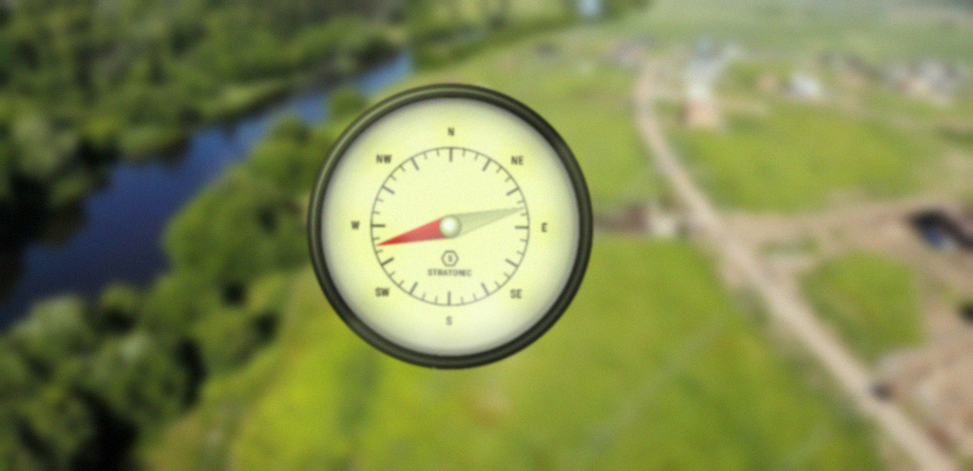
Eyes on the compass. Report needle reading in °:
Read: 255 °
